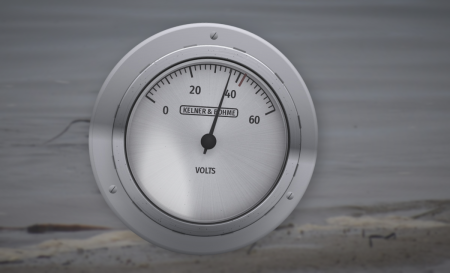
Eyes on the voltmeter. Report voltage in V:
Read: 36 V
